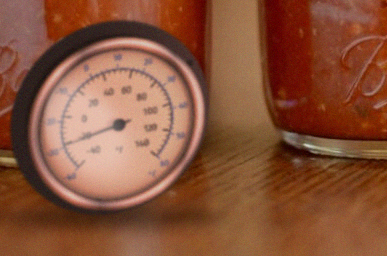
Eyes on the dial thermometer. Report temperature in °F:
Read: -20 °F
